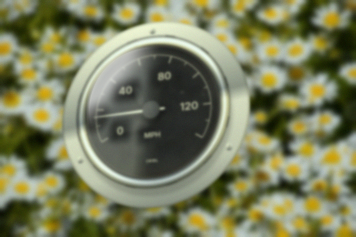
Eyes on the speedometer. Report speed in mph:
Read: 15 mph
